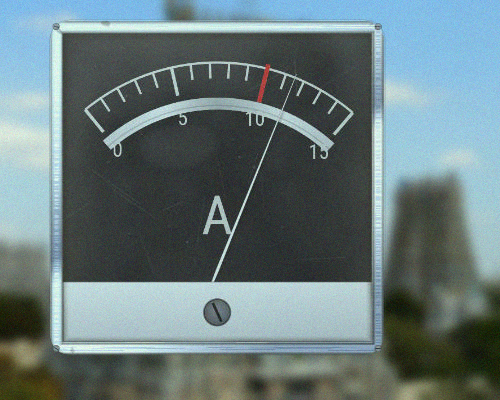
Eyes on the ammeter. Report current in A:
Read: 11.5 A
